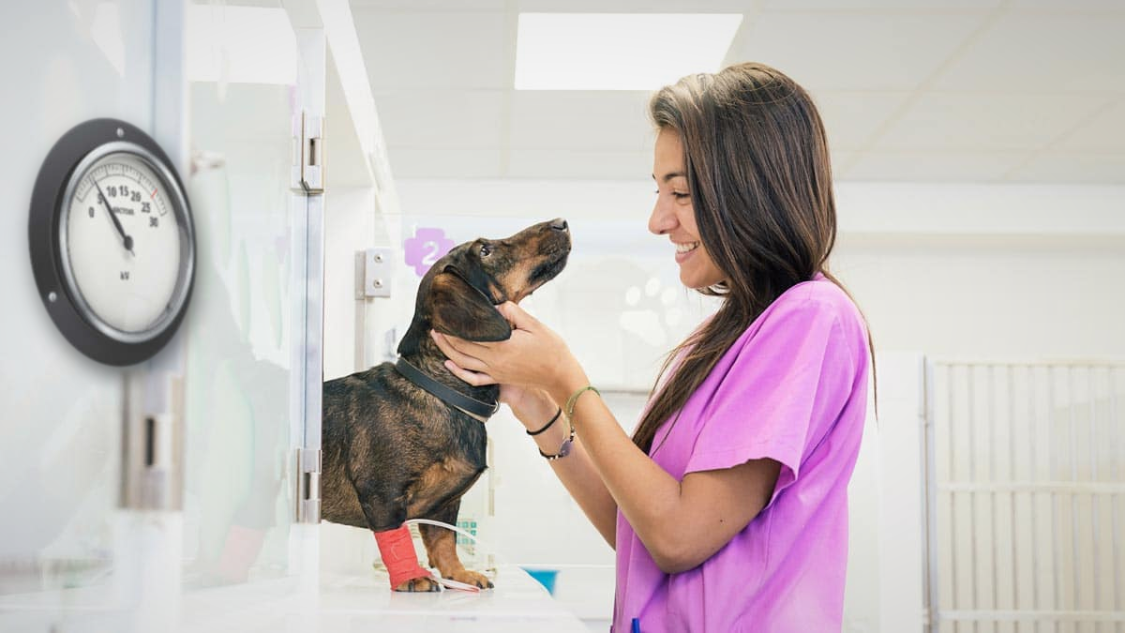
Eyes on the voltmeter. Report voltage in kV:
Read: 5 kV
